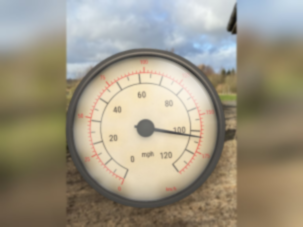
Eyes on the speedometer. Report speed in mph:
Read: 102.5 mph
